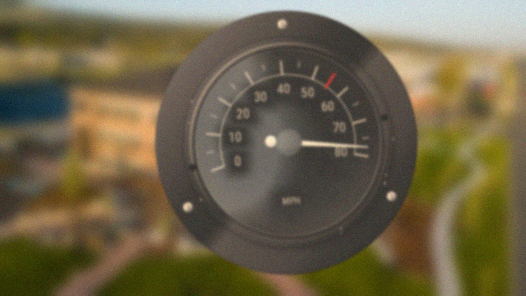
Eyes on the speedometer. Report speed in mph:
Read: 77.5 mph
